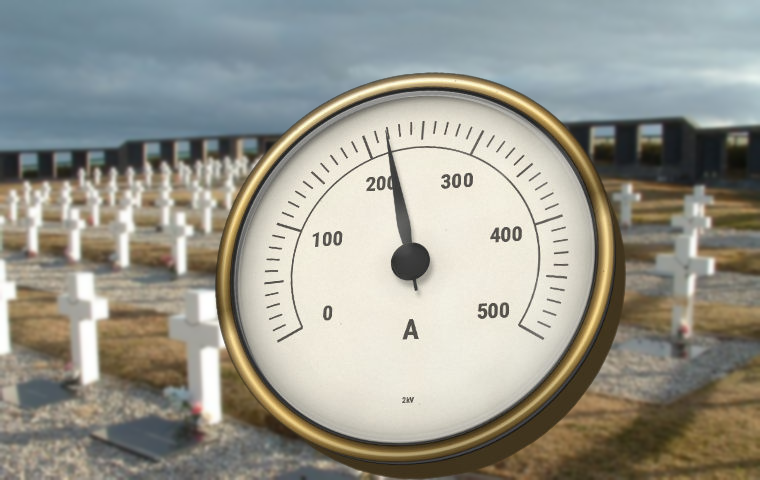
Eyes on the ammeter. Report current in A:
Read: 220 A
